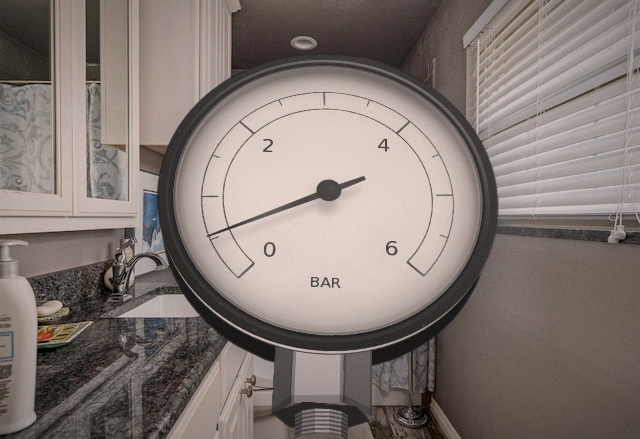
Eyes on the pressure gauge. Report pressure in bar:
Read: 0.5 bar
